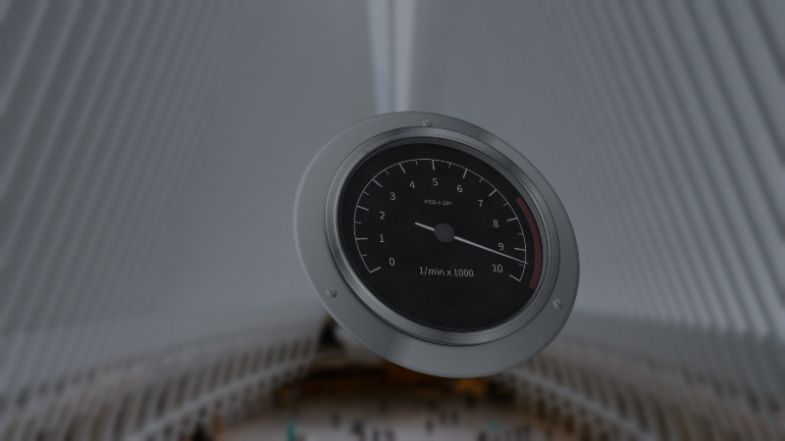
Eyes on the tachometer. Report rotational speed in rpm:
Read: 9500 rpm
